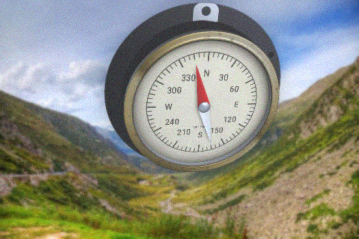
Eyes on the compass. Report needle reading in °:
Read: 345 °
